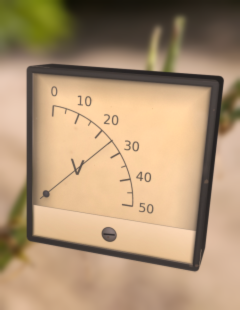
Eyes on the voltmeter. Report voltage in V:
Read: 25 V
